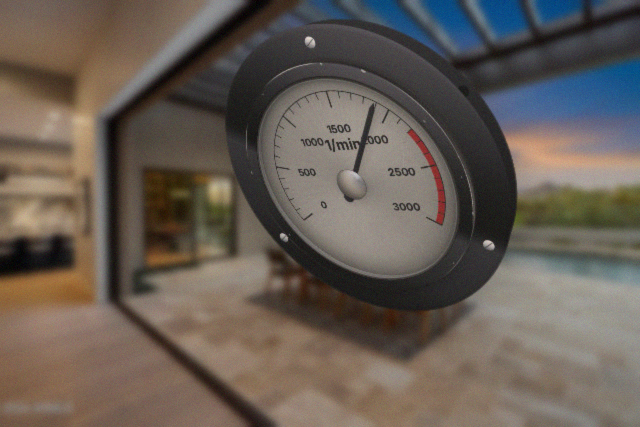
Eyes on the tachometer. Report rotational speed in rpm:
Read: 1900 rpm
